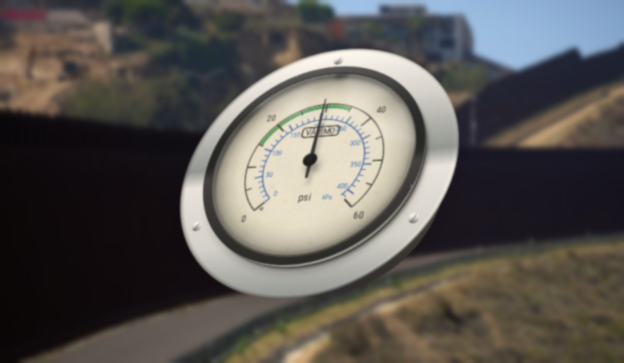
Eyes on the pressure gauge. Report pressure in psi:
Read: 30 psi
